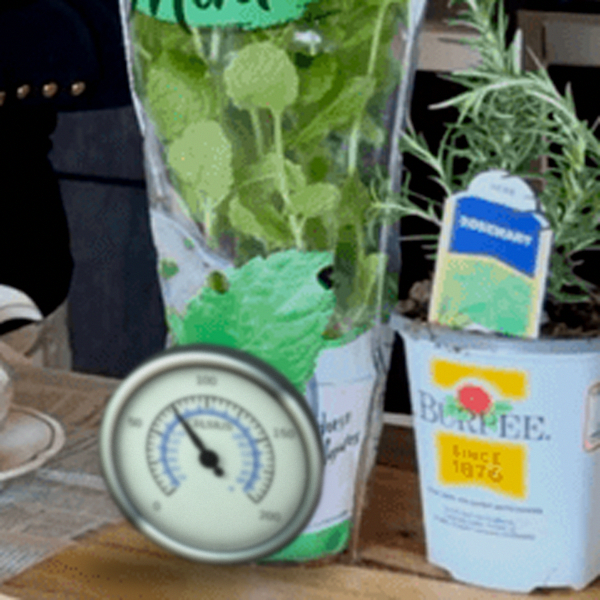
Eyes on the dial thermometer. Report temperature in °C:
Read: 75 °C
